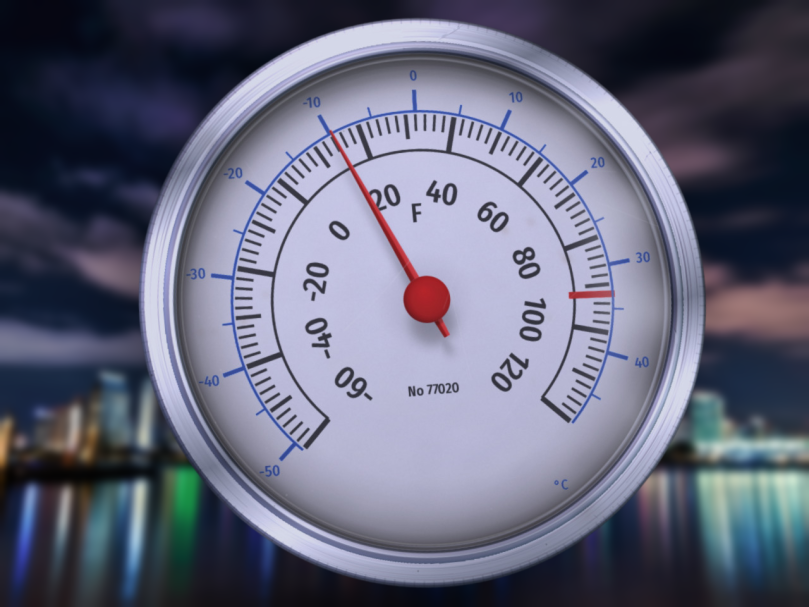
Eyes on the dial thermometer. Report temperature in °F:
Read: 14 °F
